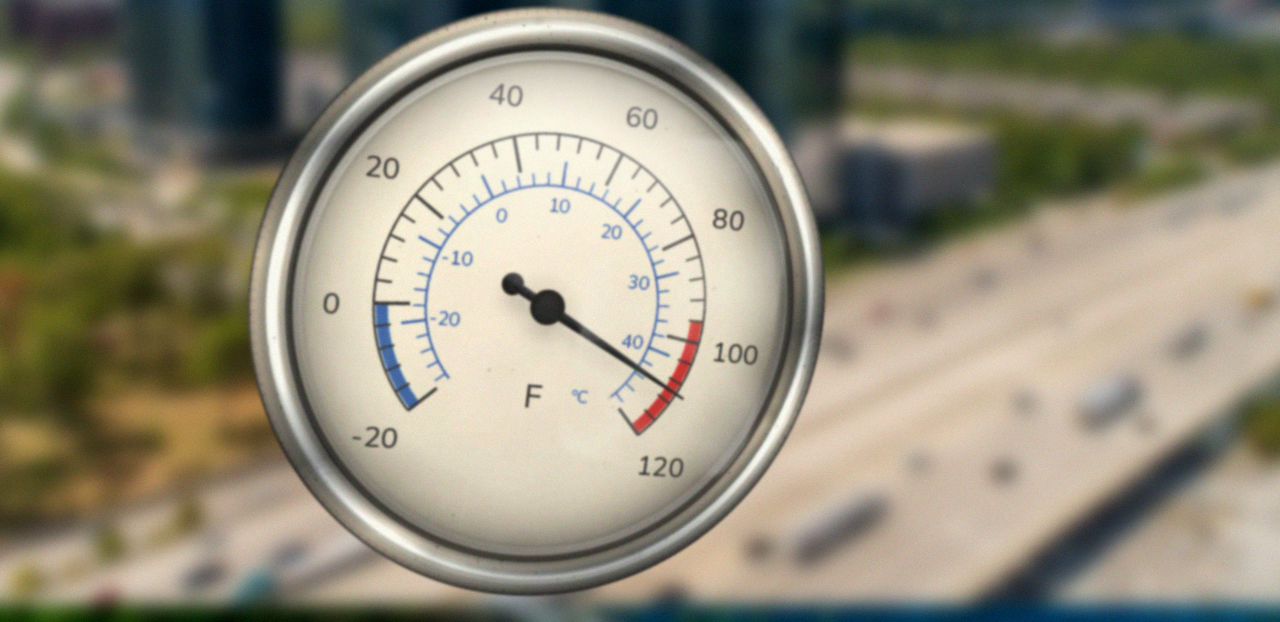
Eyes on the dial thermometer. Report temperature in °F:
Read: 110 °F
